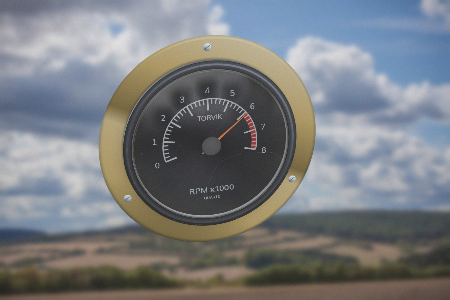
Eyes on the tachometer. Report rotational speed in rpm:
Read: 6000 rpm
